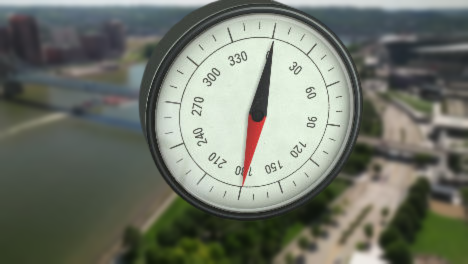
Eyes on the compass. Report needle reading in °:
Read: 180 °
